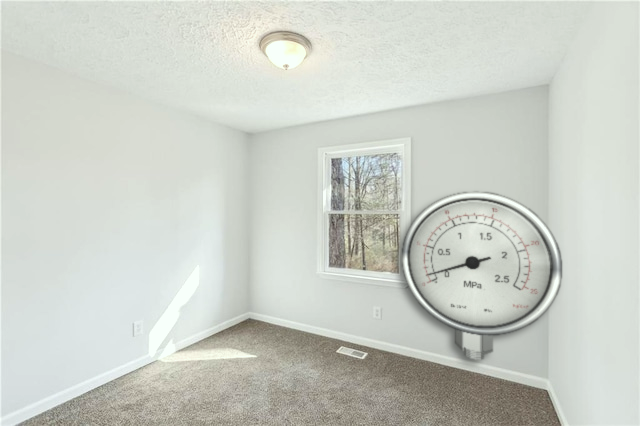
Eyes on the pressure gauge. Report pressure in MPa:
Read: 0.1 MPa
